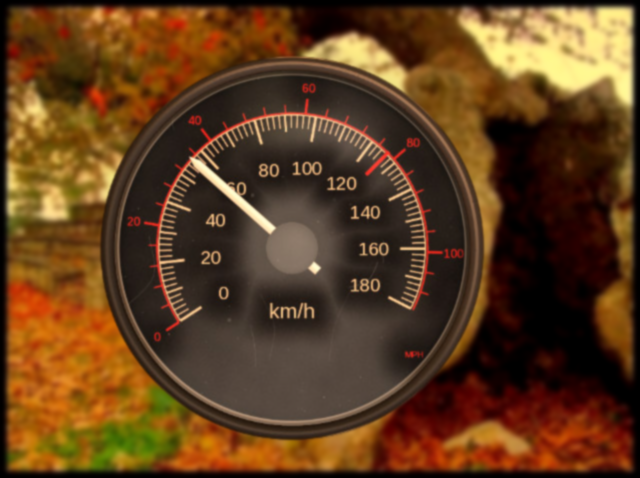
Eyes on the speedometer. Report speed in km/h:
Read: 56 km/h
